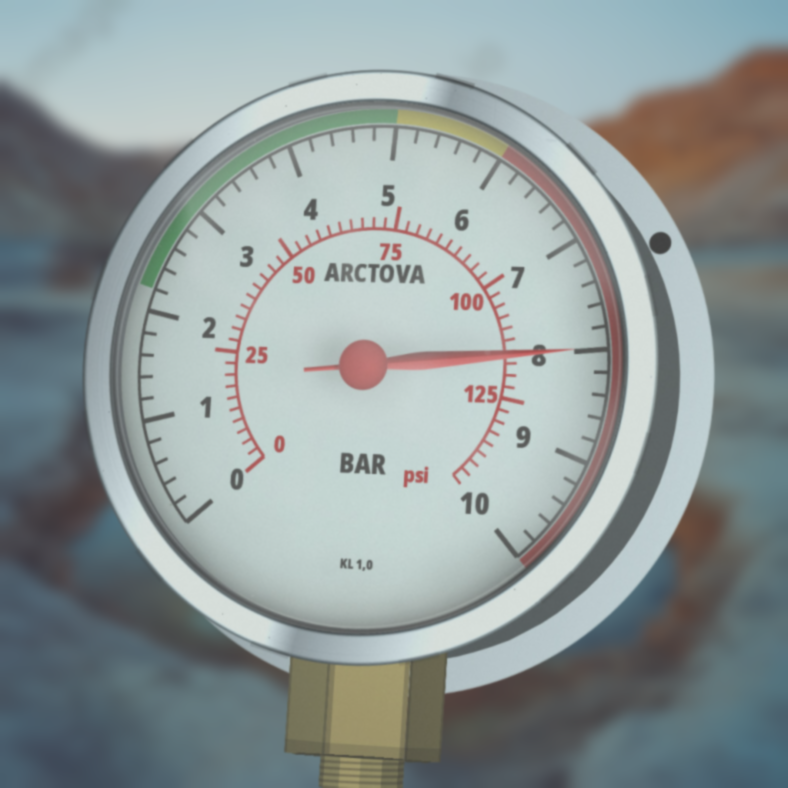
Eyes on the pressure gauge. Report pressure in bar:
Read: 8 bar
